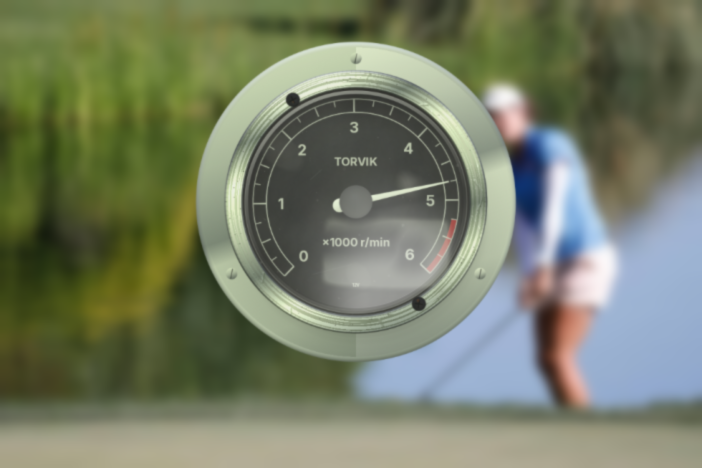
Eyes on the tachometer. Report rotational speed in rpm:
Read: 4750 rpm
